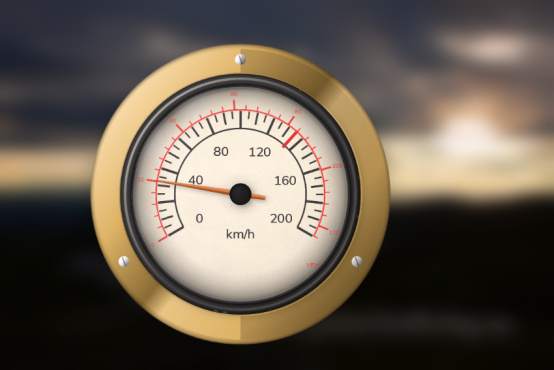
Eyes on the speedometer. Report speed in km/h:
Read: 32.5 km/h
